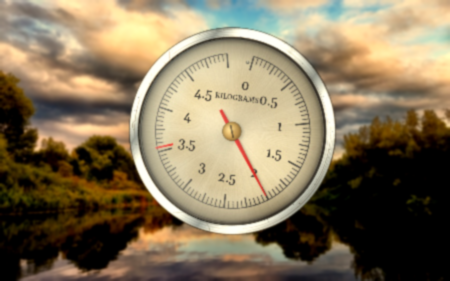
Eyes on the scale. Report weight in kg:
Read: 2 kg
